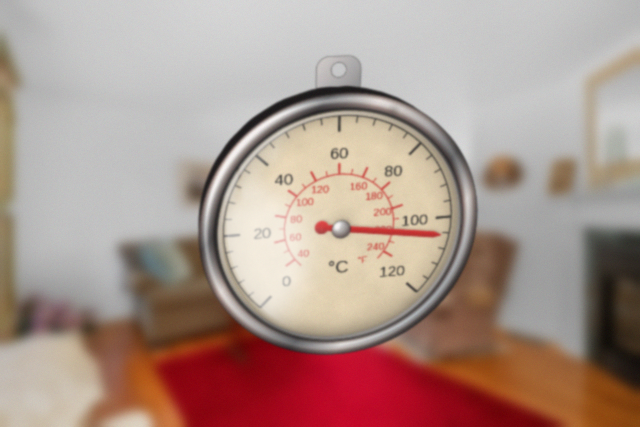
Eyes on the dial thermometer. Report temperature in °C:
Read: 104 °C
